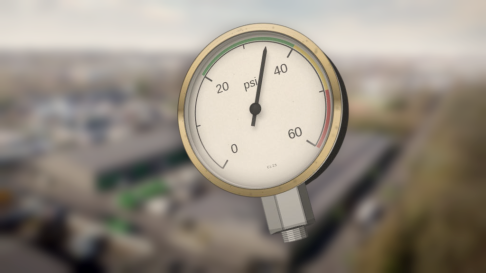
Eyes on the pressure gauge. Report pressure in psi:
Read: 35 psi
